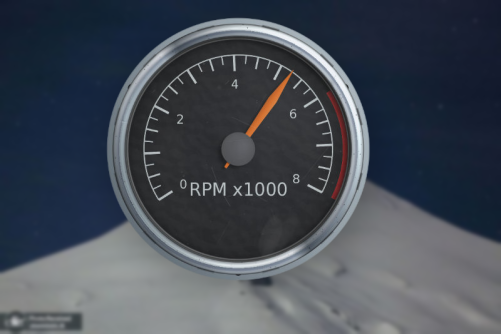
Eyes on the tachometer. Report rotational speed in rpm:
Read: 5250 rpm
